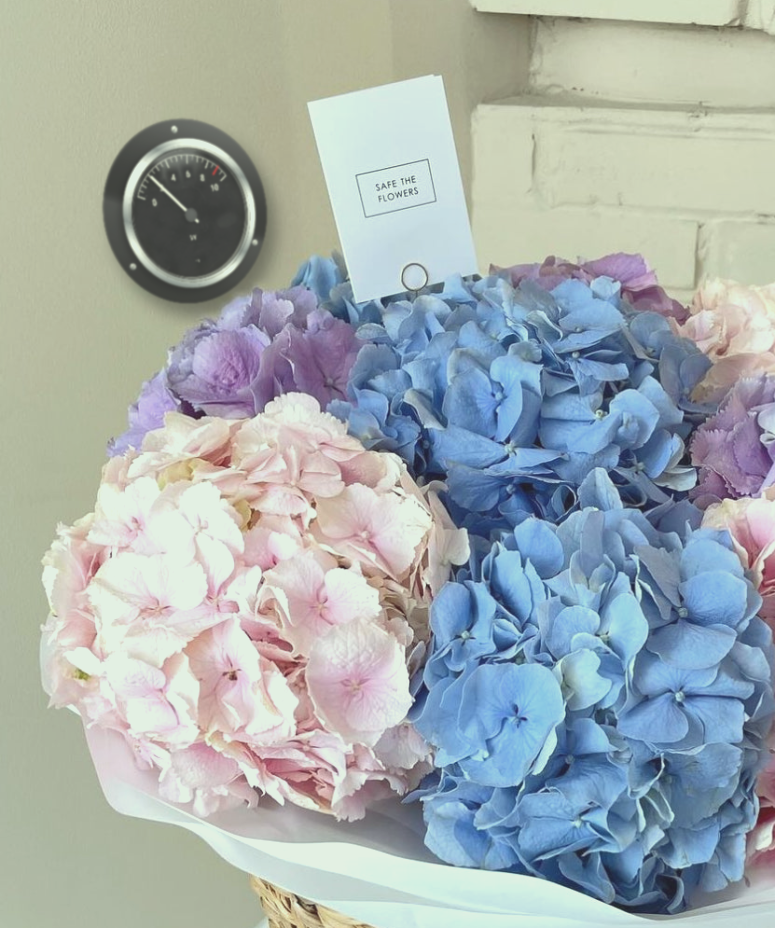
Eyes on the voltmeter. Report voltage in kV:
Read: 2 kV
